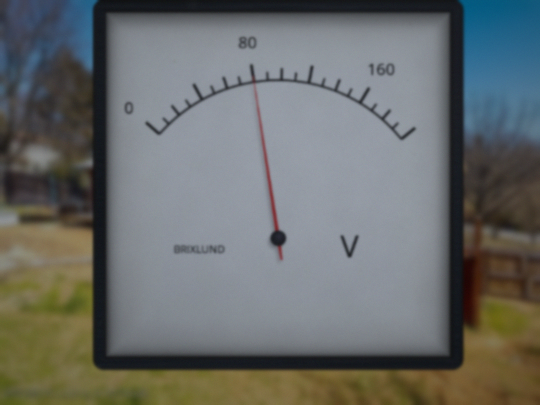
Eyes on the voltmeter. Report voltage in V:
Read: 80 V
